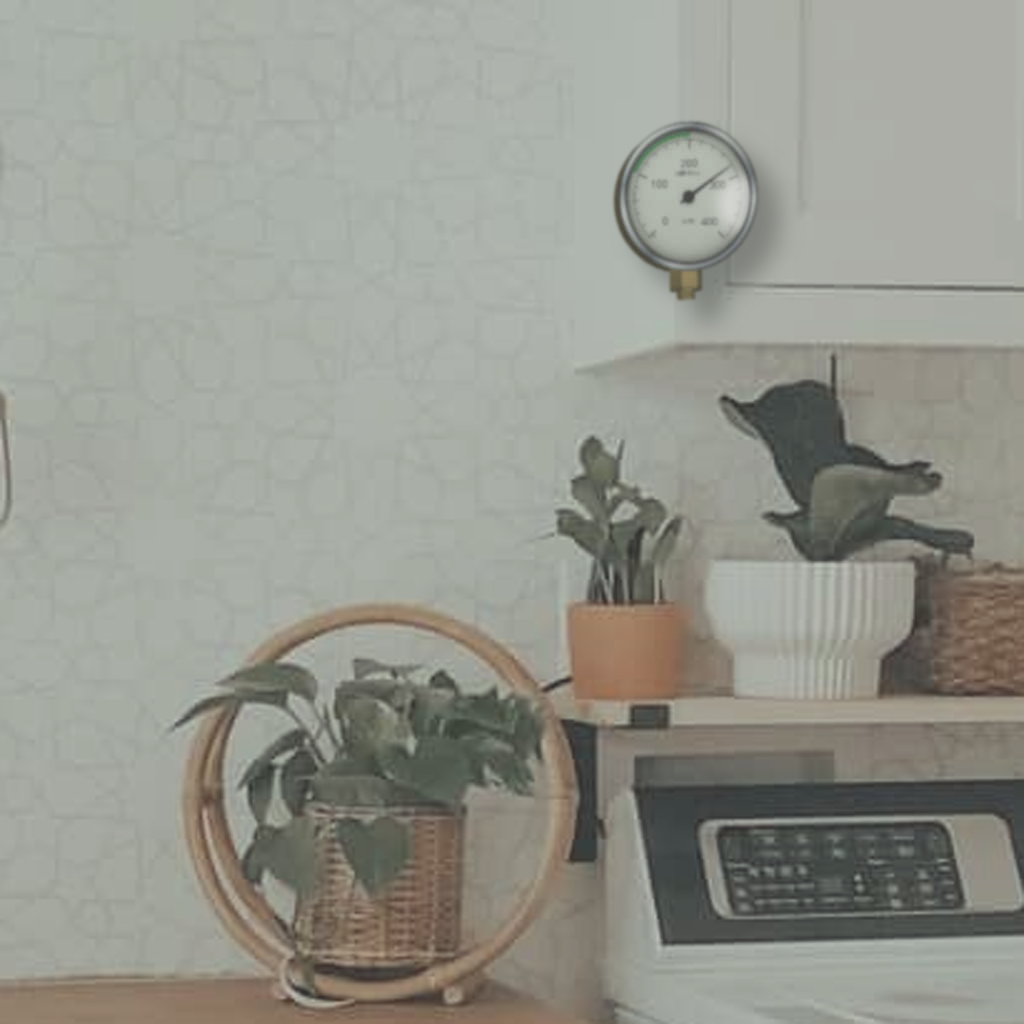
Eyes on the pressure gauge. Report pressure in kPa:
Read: 280 kPa
